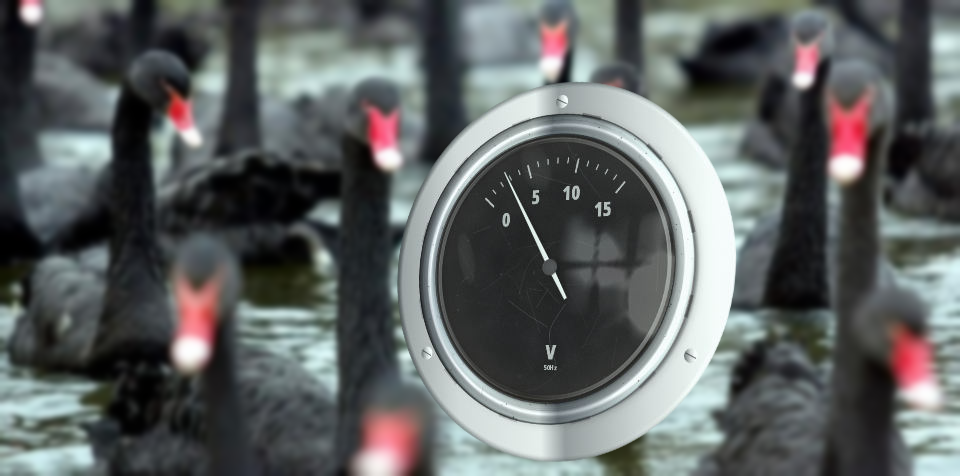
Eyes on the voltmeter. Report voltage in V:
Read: 3 V
